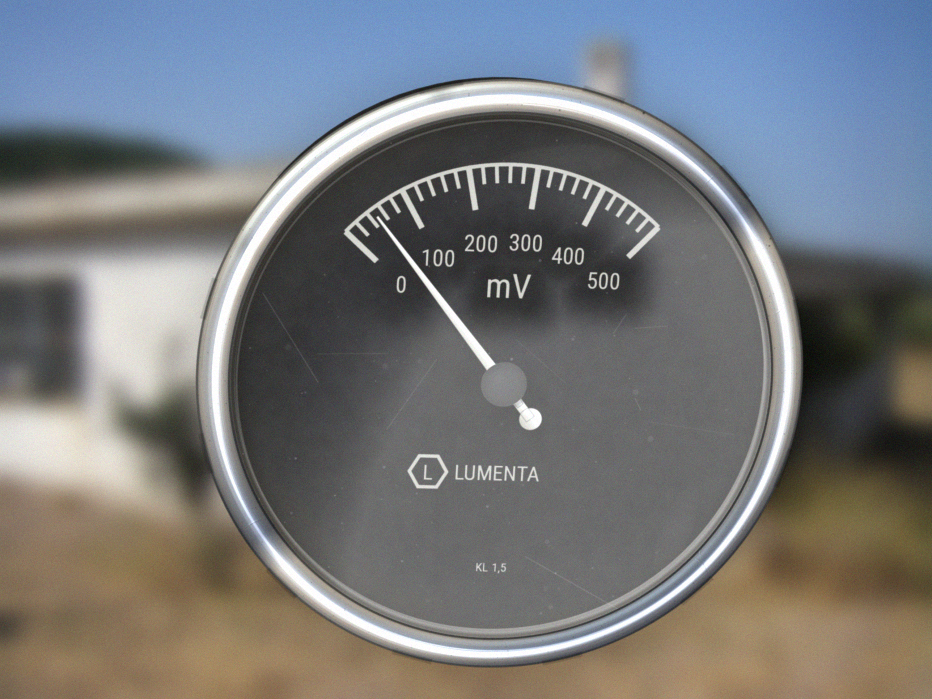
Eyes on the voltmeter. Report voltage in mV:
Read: 50 mV
